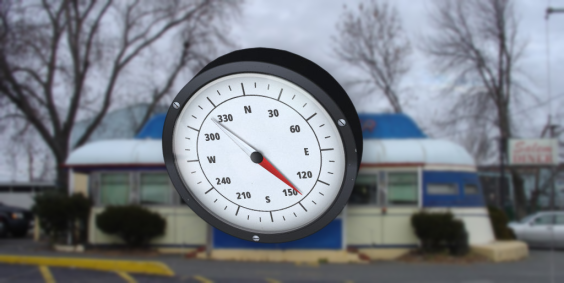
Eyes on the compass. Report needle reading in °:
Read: 140 °
